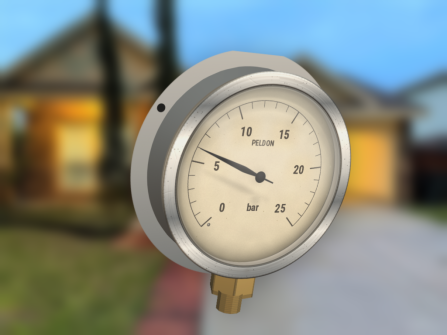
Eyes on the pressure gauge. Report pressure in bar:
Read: 6 bar
